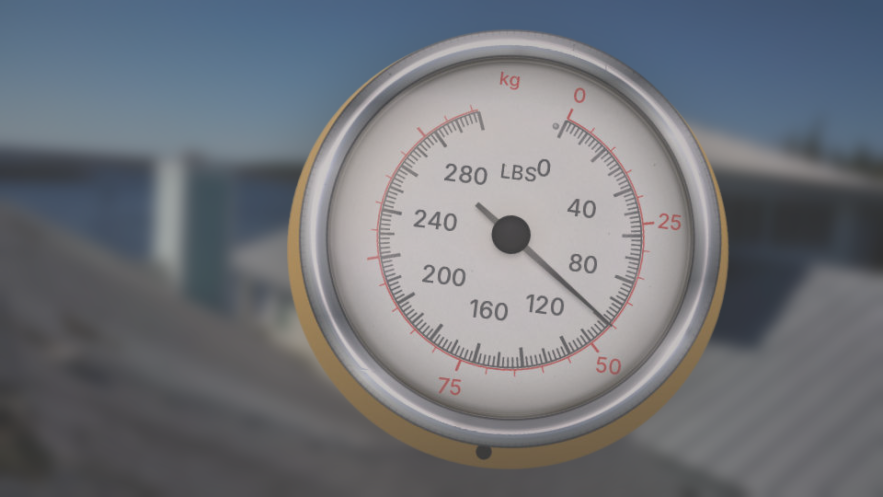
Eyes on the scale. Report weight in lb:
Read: 100 lb
